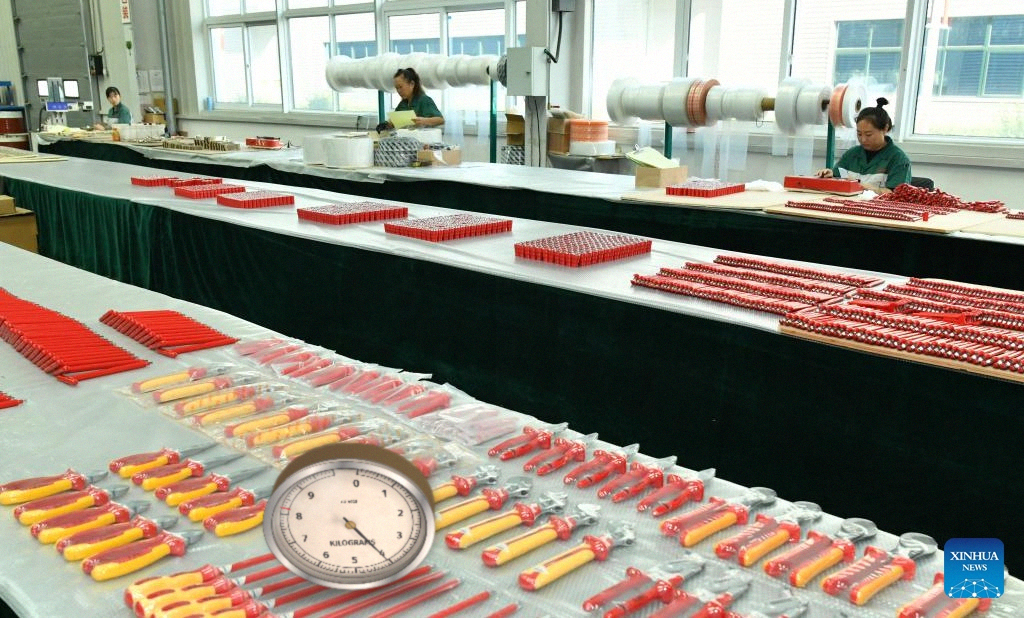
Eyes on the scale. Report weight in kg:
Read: 4 kg
